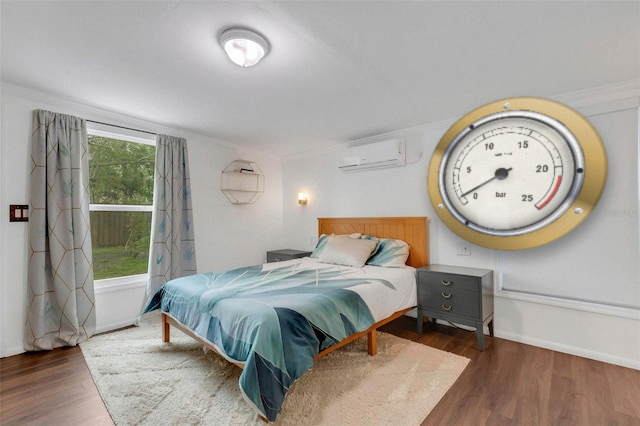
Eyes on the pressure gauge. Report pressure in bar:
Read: 1 bar
